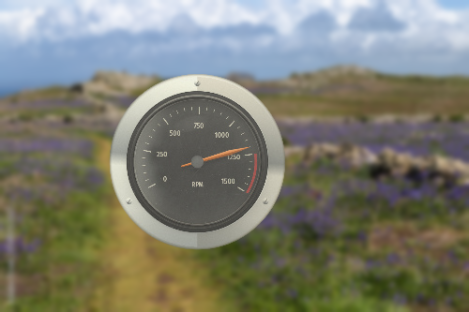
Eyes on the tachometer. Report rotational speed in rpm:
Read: 1200 rpm
